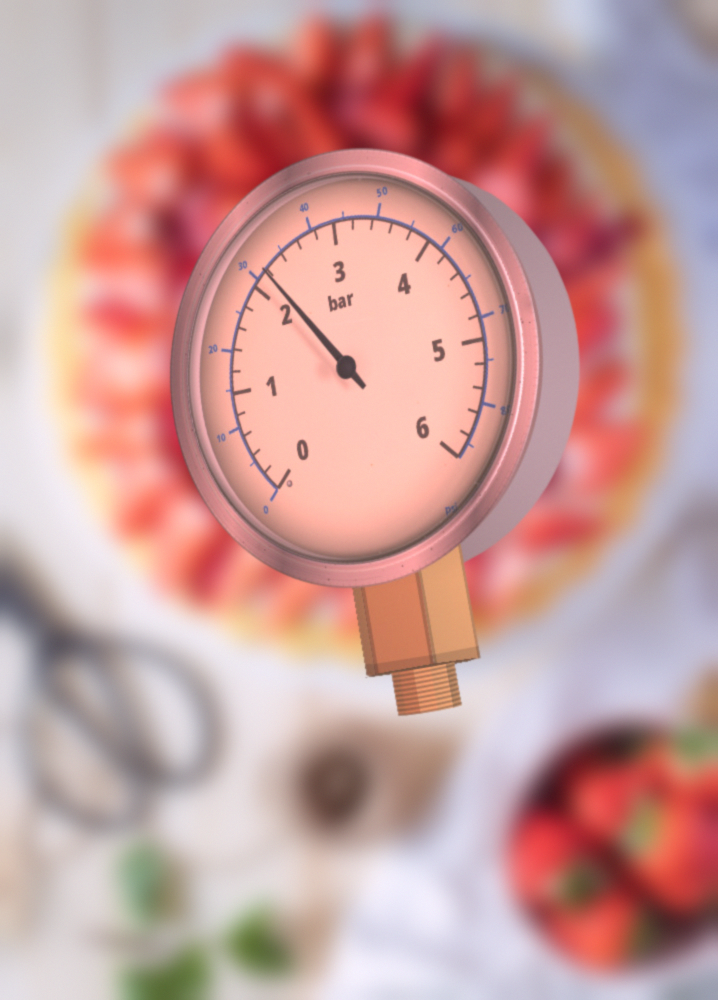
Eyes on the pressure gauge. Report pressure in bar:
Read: 2.2 bar
